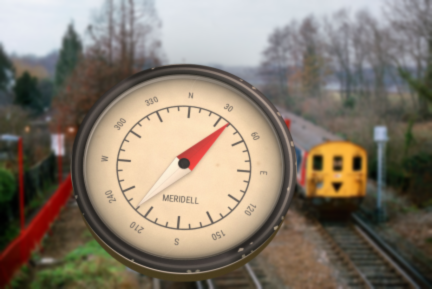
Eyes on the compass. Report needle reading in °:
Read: 40 °
